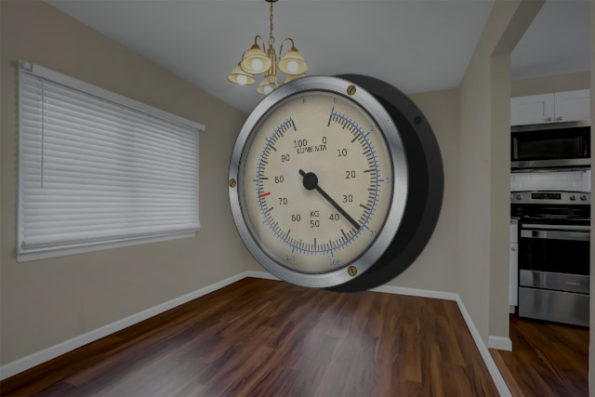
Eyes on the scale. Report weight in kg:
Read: 35 kg
